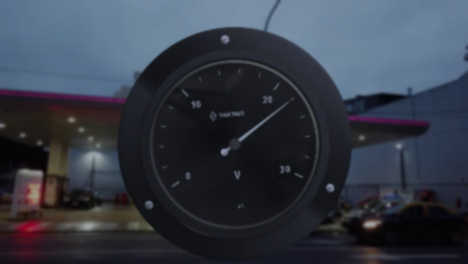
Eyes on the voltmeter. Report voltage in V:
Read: 22 V
